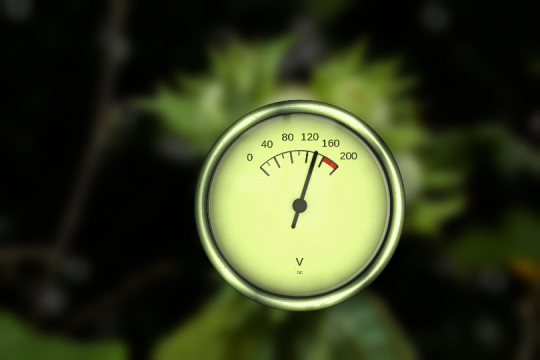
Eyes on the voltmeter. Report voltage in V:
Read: 140 V
